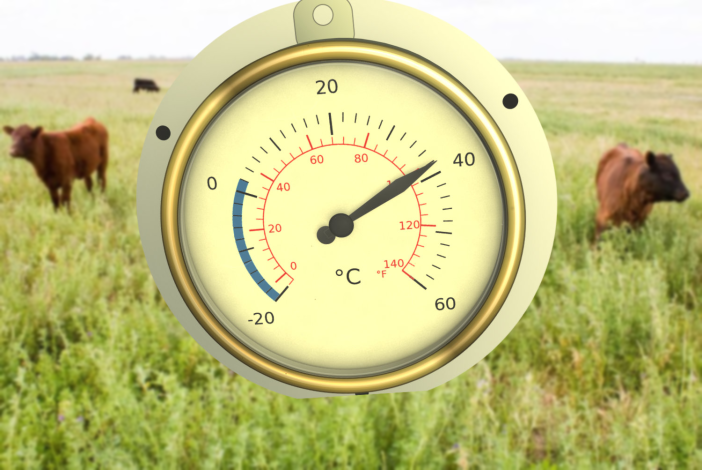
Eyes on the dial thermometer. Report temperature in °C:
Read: 38 °C
